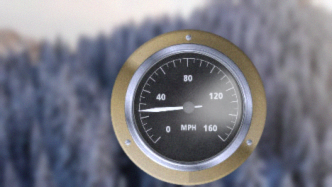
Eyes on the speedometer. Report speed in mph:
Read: 25 mph
